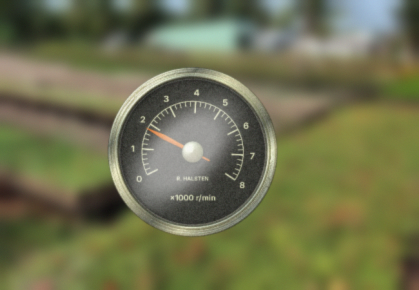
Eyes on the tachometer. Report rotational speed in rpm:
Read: 1800 rpm
